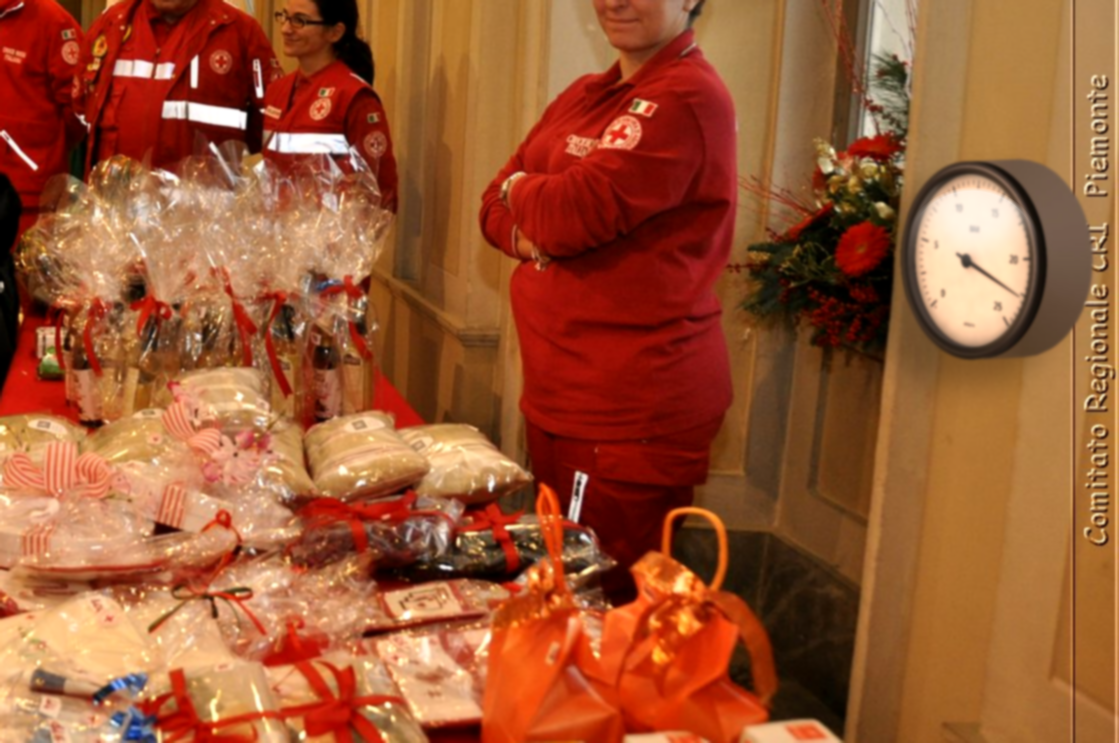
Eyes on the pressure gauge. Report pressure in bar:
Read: 22.5 bar
